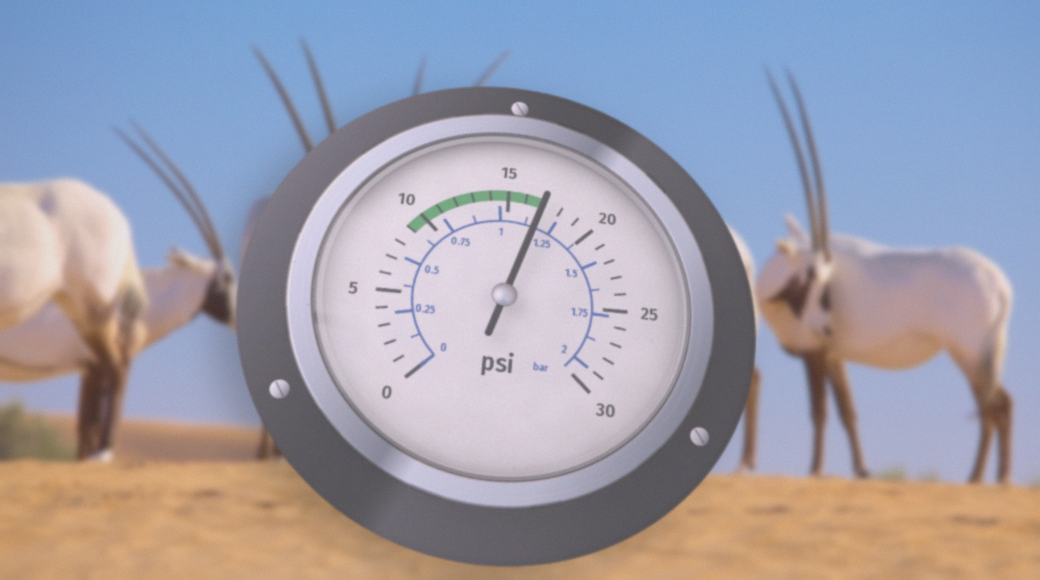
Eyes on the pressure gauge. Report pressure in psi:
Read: 17 psi
